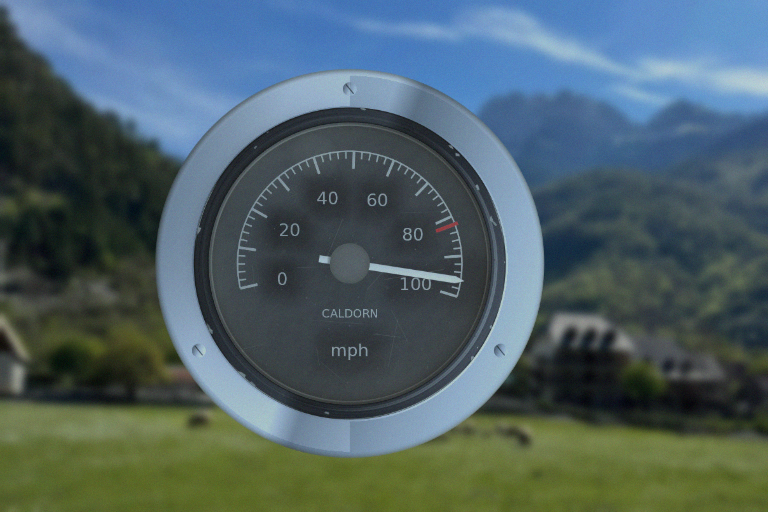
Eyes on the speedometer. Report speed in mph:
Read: 96 mph
